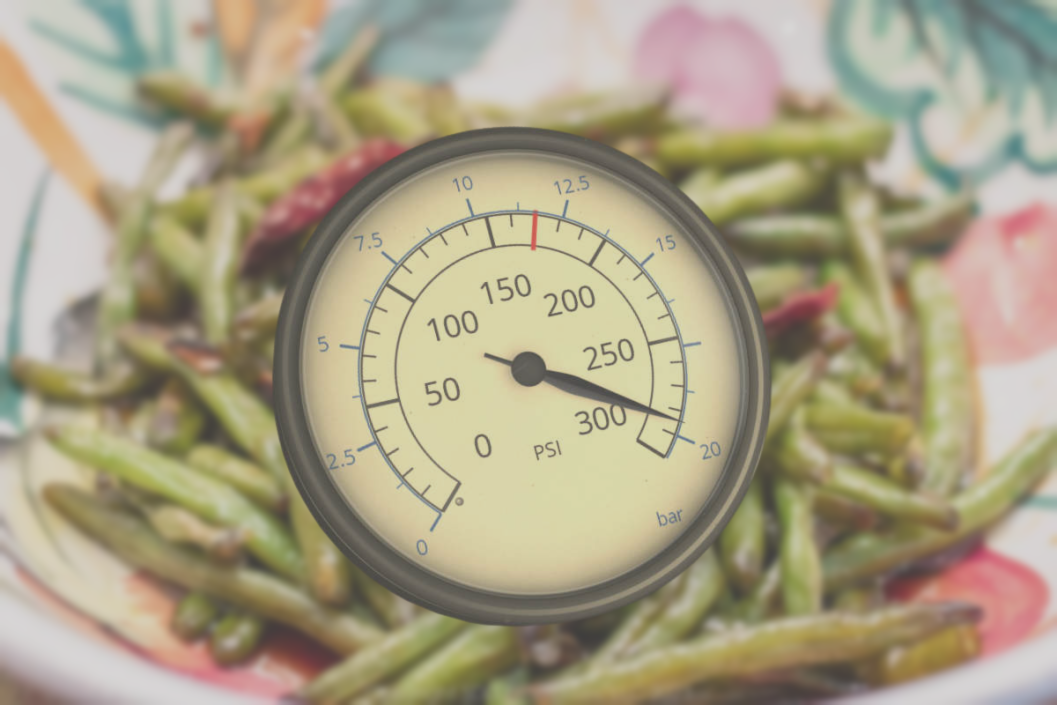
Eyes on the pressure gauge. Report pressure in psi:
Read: 285 psi
